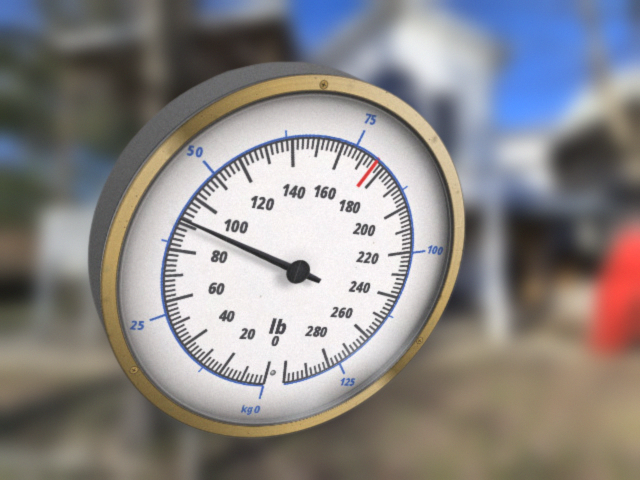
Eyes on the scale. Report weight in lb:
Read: 92 lb
